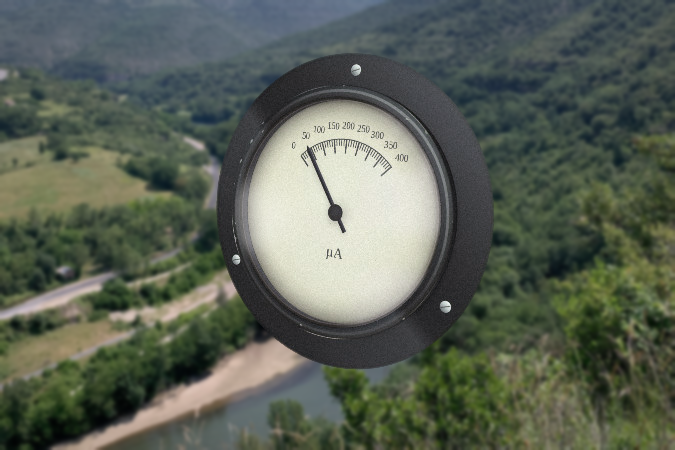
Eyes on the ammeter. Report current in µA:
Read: 50 µA
